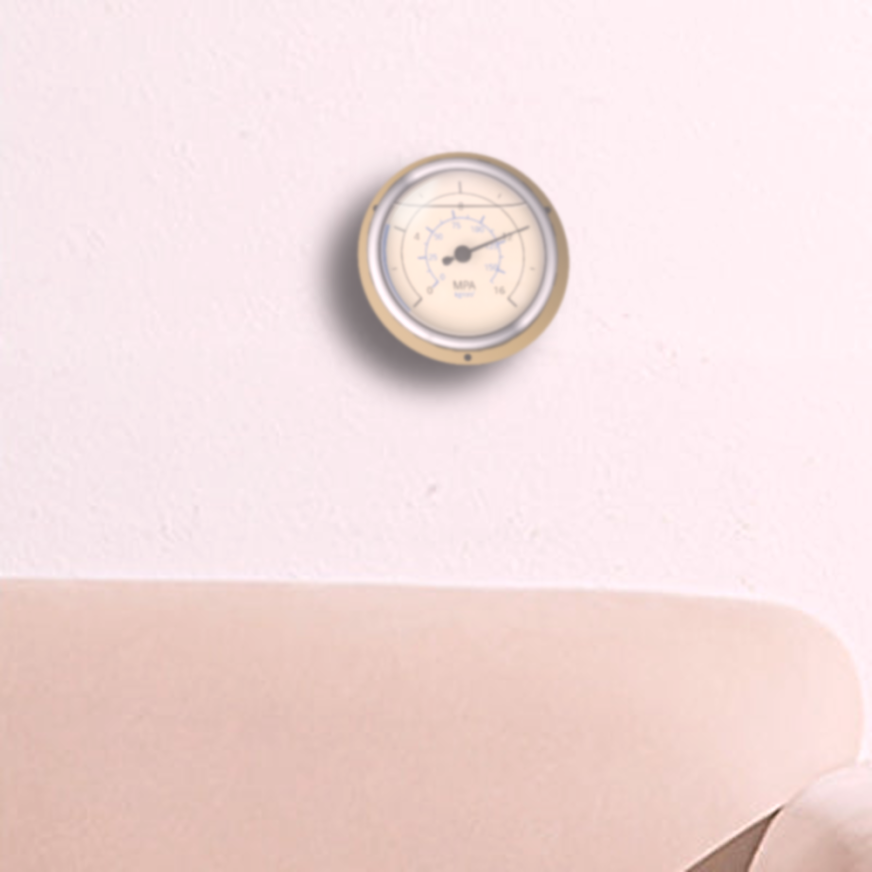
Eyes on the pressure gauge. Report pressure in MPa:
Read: 12 MPa
